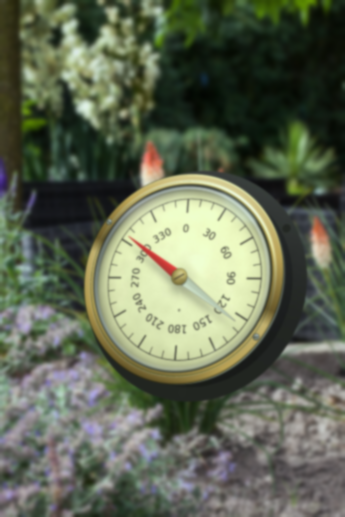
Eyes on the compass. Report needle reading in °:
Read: 305 °
